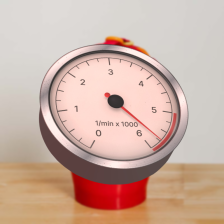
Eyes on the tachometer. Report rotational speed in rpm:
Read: 5750 rpm
